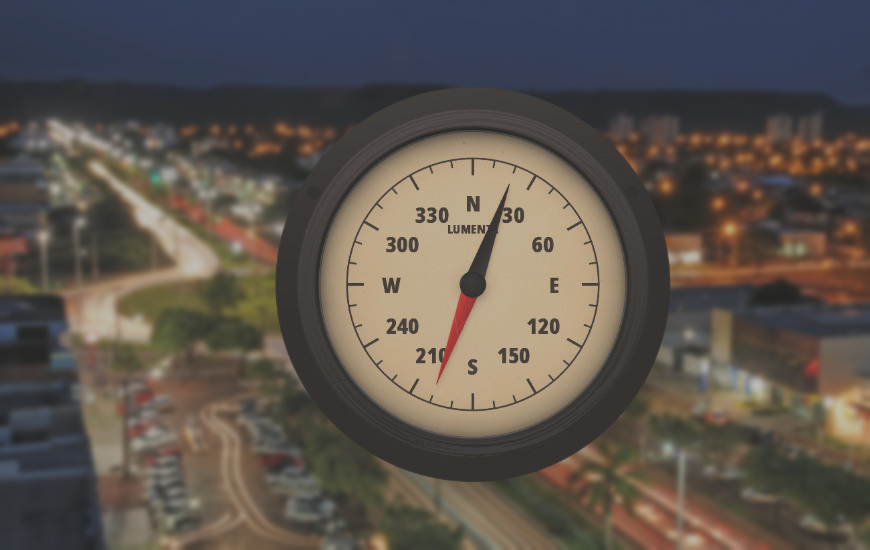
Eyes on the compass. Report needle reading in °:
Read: 200 °
